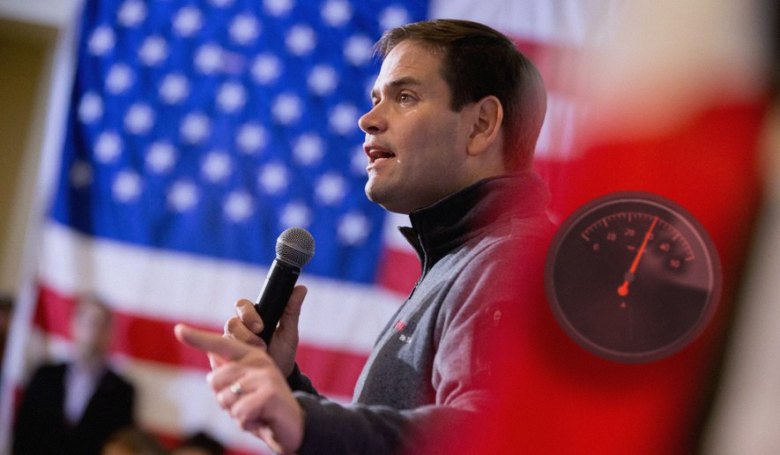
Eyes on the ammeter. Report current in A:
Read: 30 A
